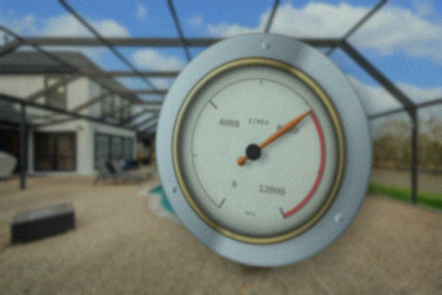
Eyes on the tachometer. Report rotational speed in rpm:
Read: 8000 rpm
